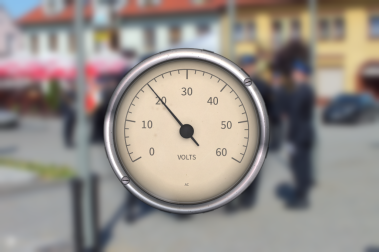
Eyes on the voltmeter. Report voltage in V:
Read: 20 V
